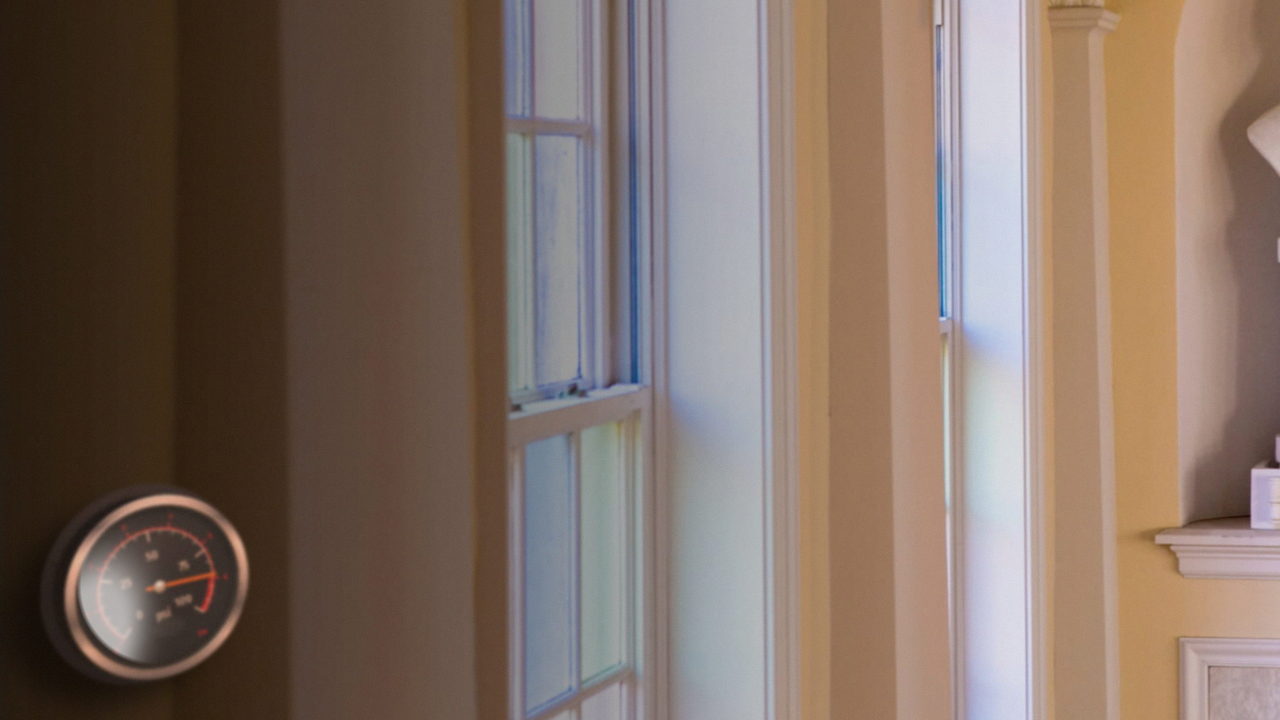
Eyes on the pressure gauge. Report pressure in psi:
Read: 85 psi
